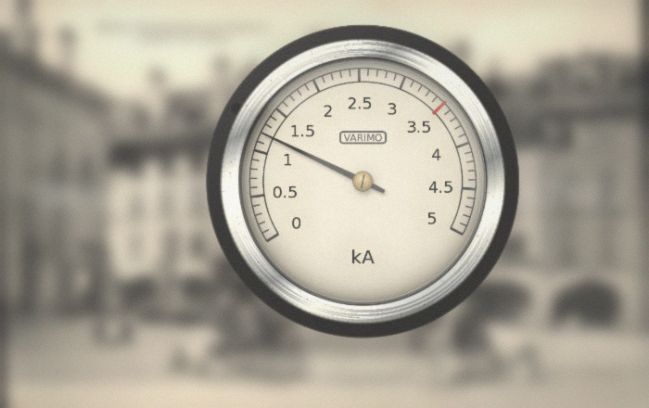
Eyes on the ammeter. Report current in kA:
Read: 1.2 kA
